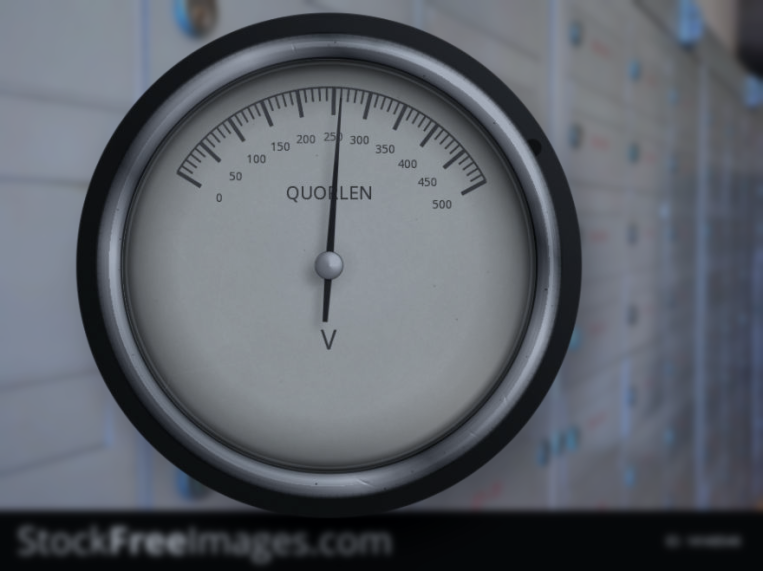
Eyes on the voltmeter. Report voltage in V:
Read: 260 V
